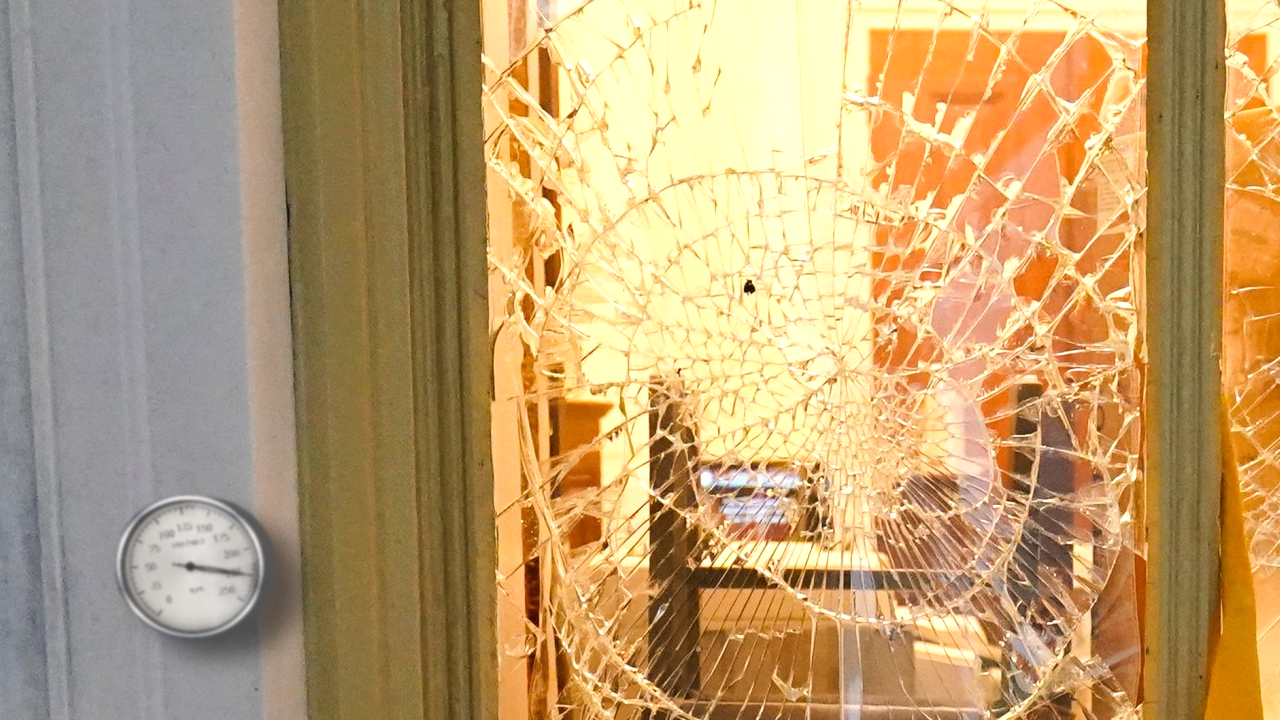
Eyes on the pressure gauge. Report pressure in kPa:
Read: 225 kPa
